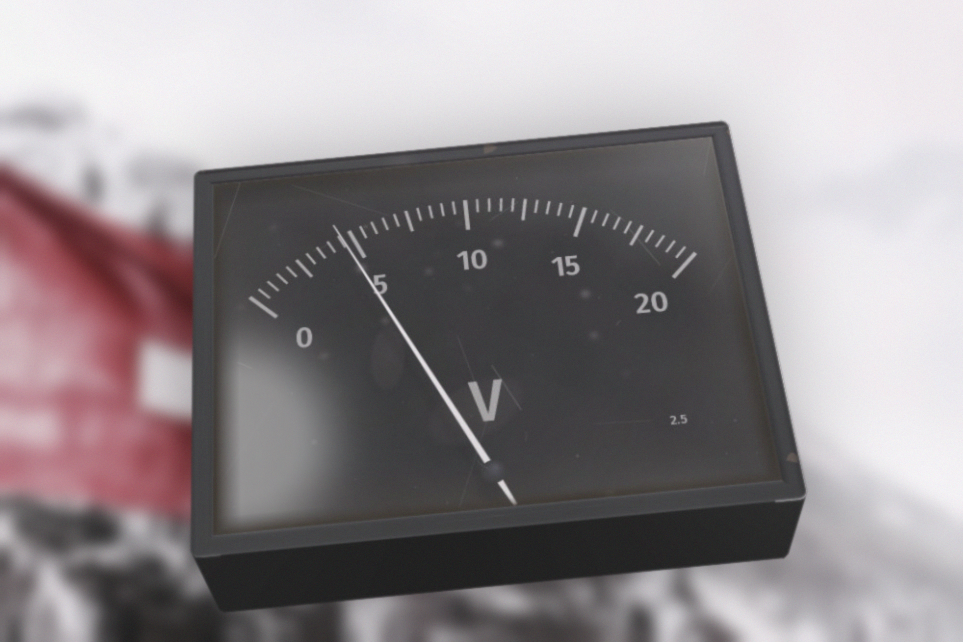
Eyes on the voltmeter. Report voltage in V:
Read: 4.5 V
